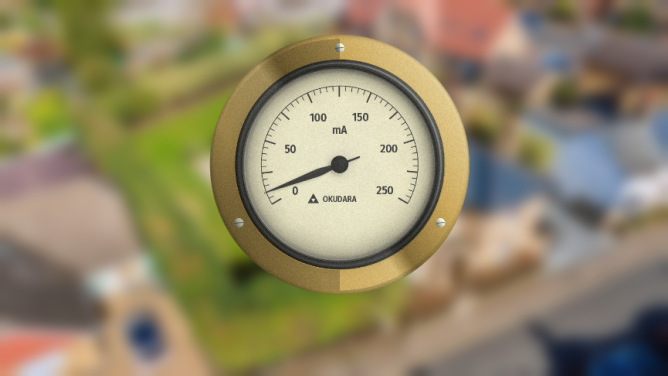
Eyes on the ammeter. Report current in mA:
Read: 10 mA
